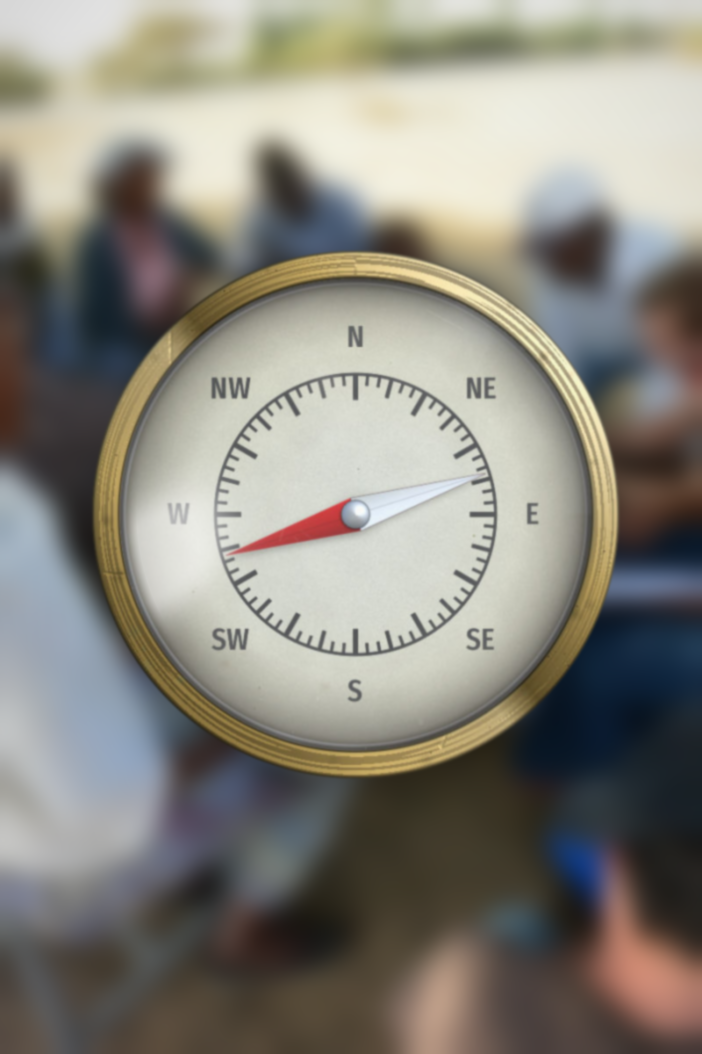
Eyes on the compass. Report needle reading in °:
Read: 252.5 °
